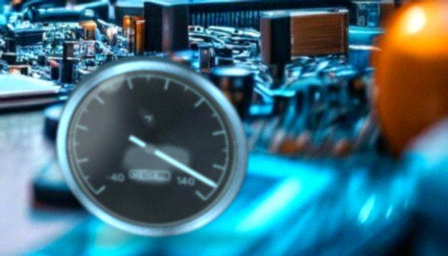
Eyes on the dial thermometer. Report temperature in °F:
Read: 130 °F
